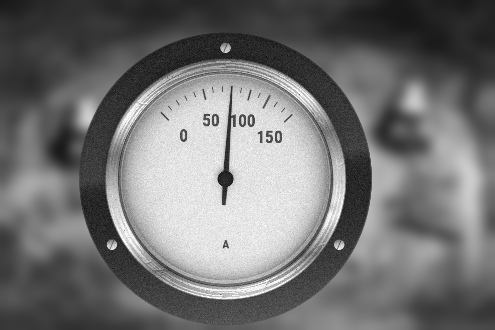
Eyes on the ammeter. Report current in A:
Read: 80 A
